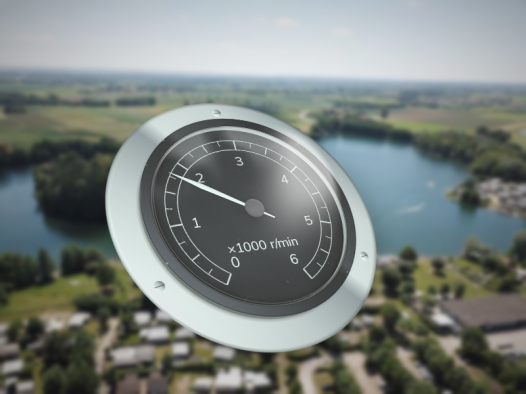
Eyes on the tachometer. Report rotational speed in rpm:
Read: 1750 rpm
